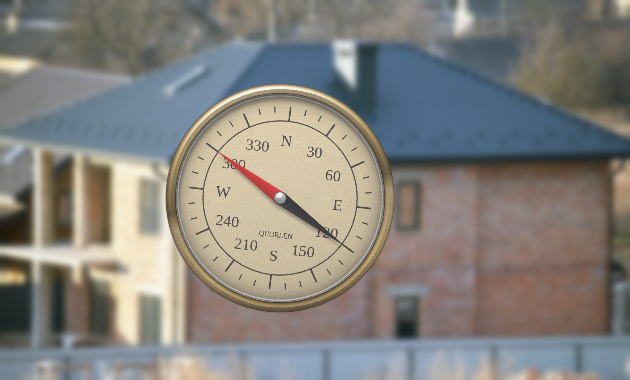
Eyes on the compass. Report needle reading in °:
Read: 300 °
